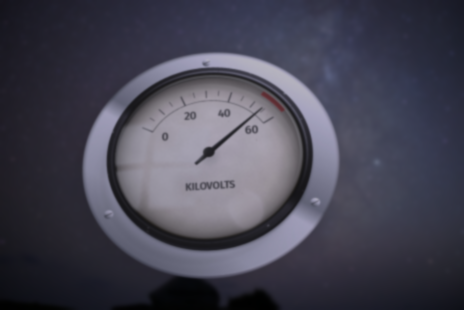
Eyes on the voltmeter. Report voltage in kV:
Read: 55 kV
